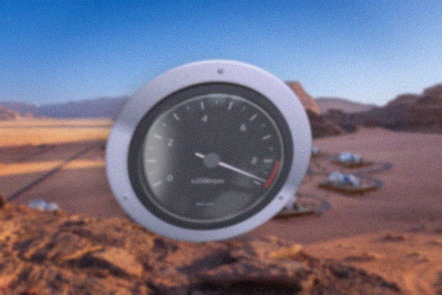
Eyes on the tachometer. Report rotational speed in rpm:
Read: 8750 rpm
